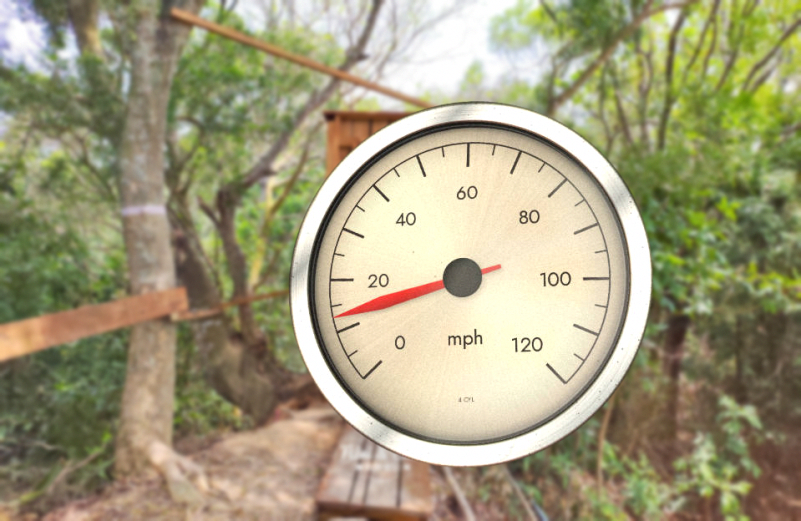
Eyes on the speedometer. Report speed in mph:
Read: 12.5 mph
